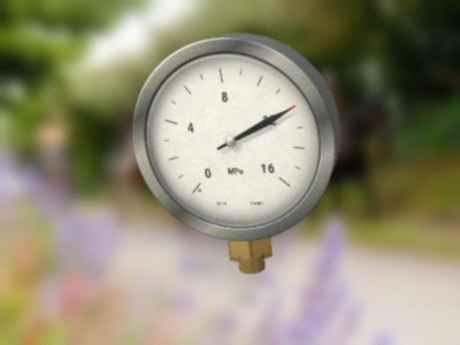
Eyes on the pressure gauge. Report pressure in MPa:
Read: 12 MPa
